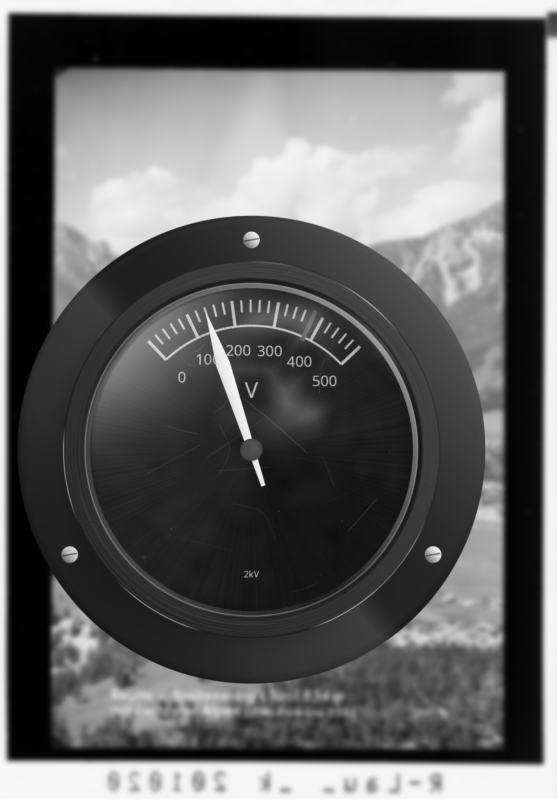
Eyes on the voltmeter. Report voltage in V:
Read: 140 V
